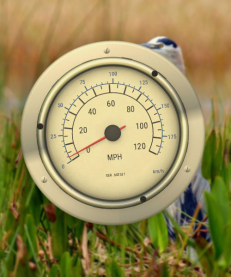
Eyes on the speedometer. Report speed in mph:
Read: 2.5 mph
